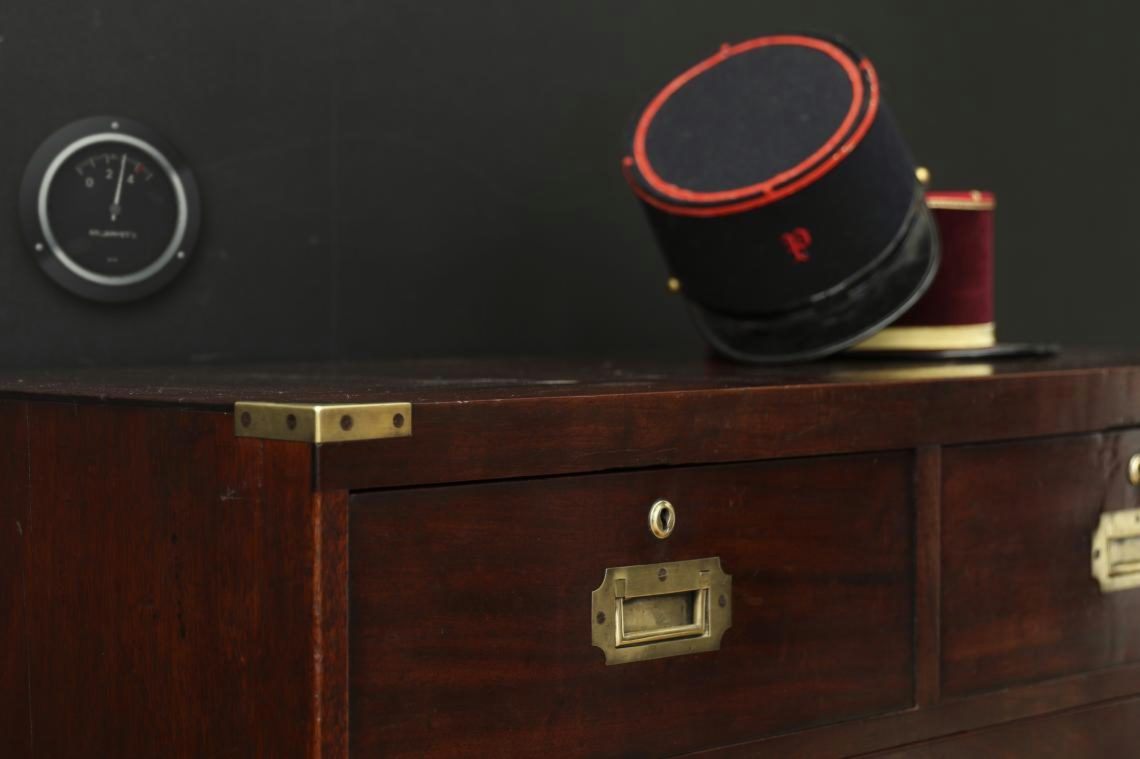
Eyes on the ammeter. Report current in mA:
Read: 3 mA
